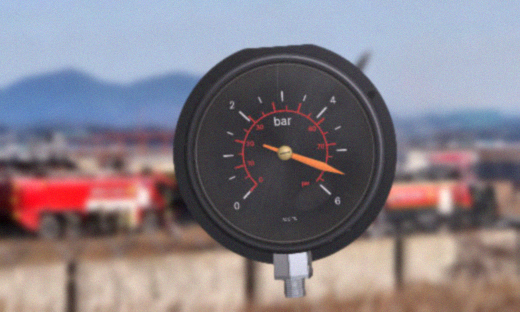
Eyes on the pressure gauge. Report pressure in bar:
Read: 5.5 bar
